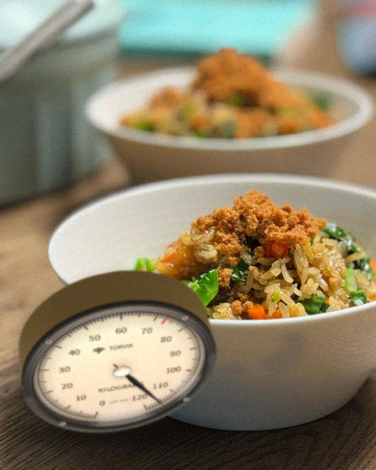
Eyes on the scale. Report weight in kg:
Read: 115 kg
